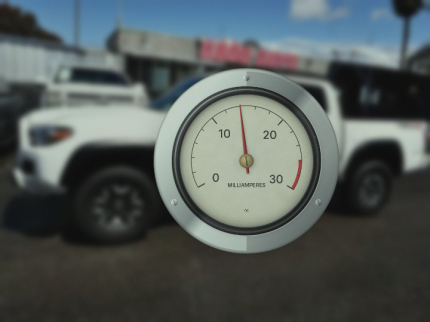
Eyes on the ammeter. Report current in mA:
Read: 14 mA
